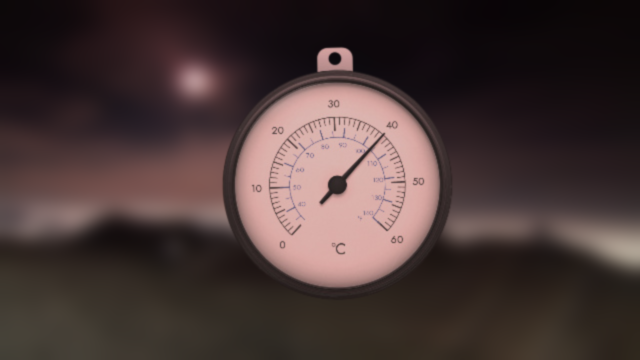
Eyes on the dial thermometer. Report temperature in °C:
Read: 40 °C
